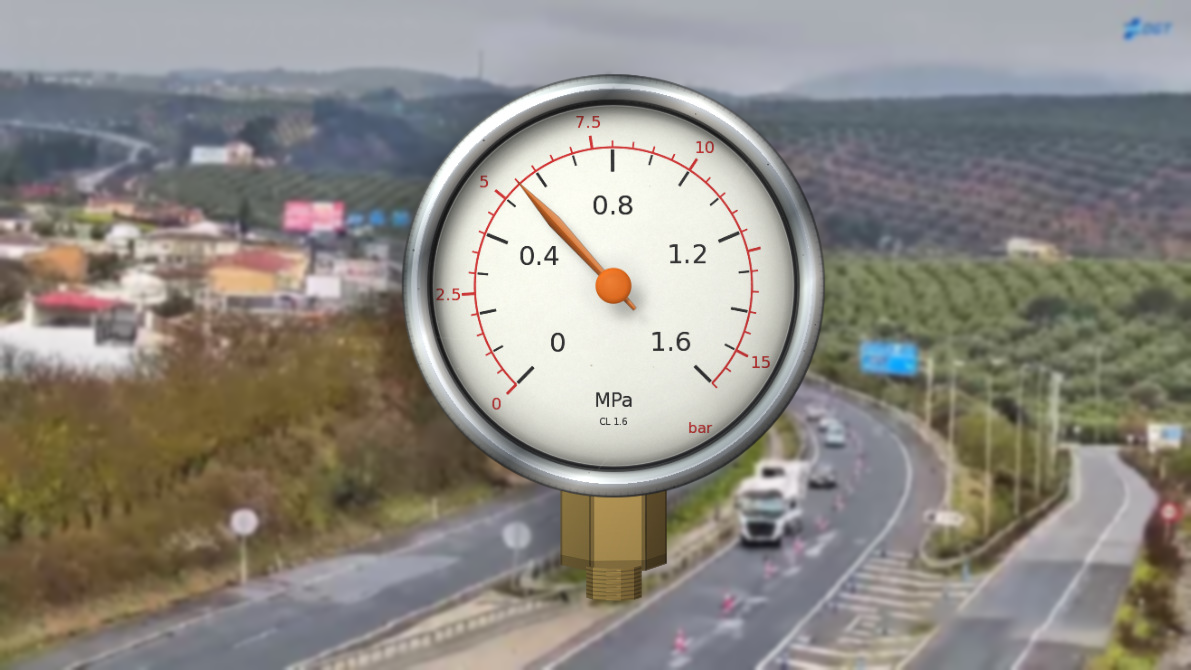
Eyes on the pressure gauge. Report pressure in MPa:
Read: 0.55 MPa
